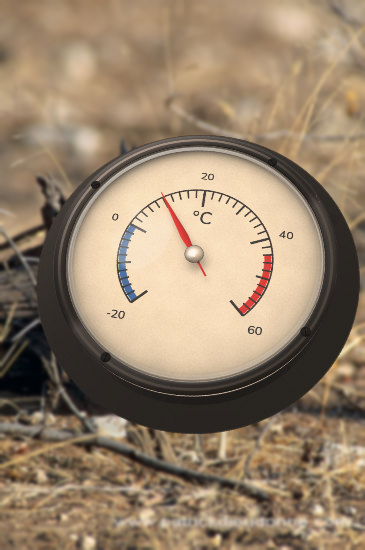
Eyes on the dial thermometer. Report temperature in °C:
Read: 10 °C
